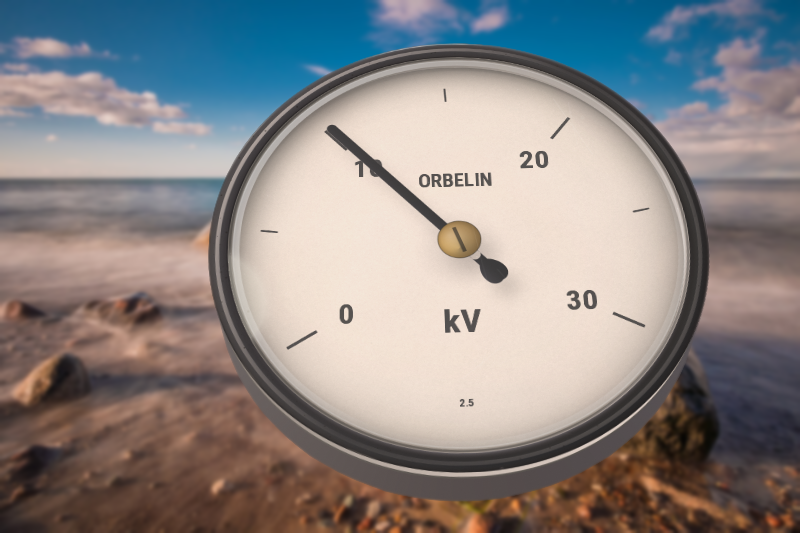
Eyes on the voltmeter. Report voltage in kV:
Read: 10 kV
